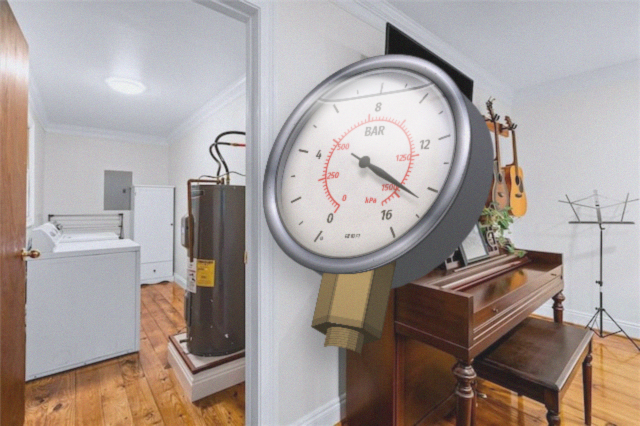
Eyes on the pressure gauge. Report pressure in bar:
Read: 14.5 bar
